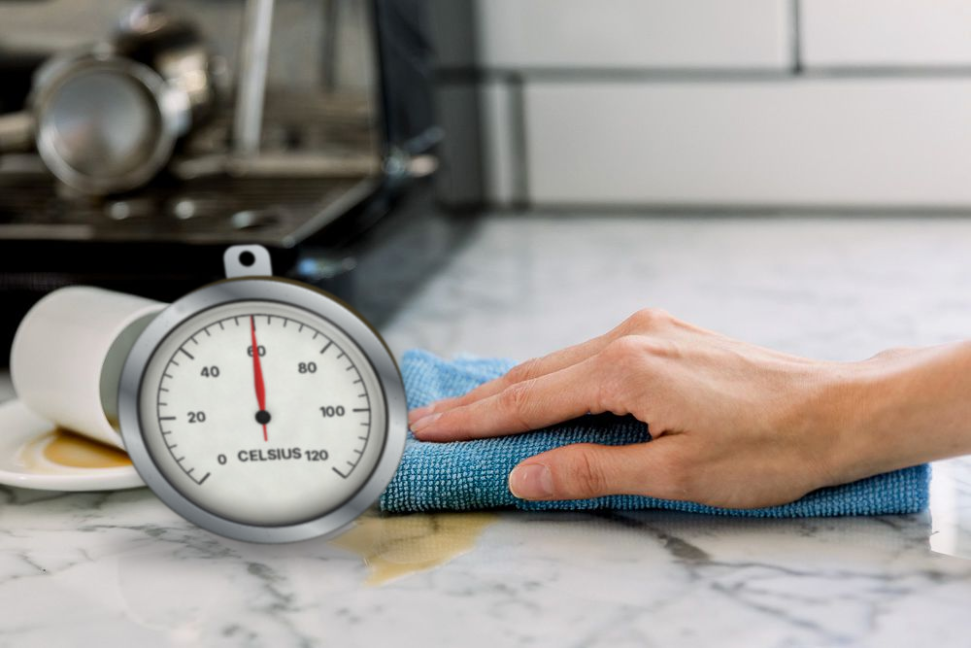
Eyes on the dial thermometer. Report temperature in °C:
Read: 60 °C
